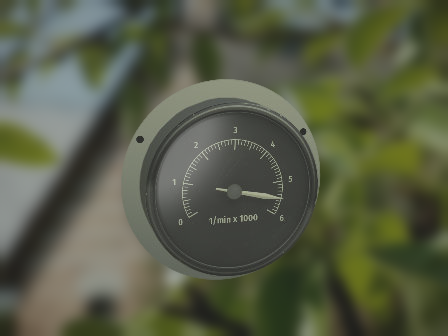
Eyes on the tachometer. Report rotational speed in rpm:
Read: 5500 rpm
